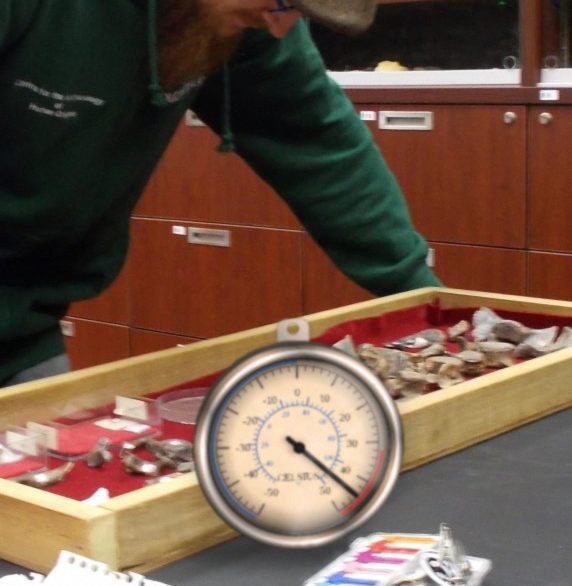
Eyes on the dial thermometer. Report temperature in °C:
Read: 44 °C
